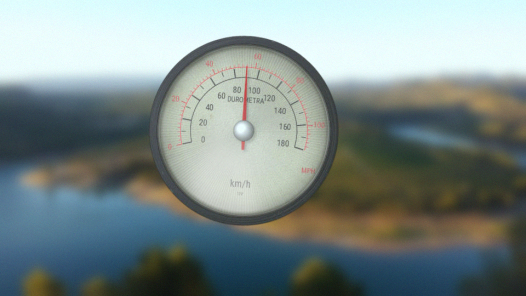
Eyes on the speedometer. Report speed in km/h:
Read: 90 km/h
